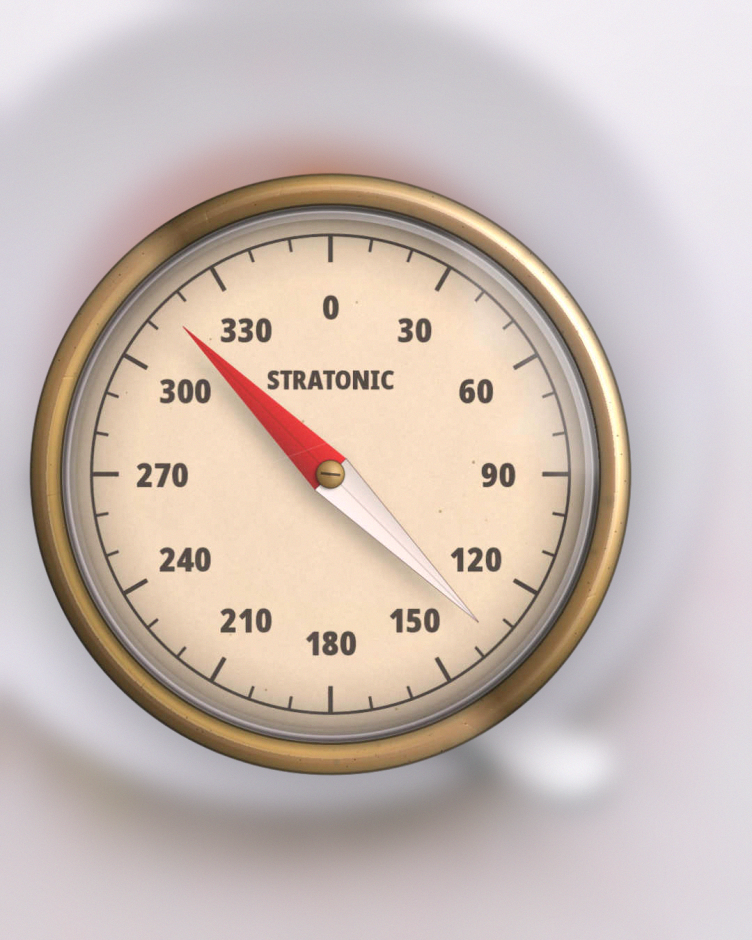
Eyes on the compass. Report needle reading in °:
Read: 315 °
